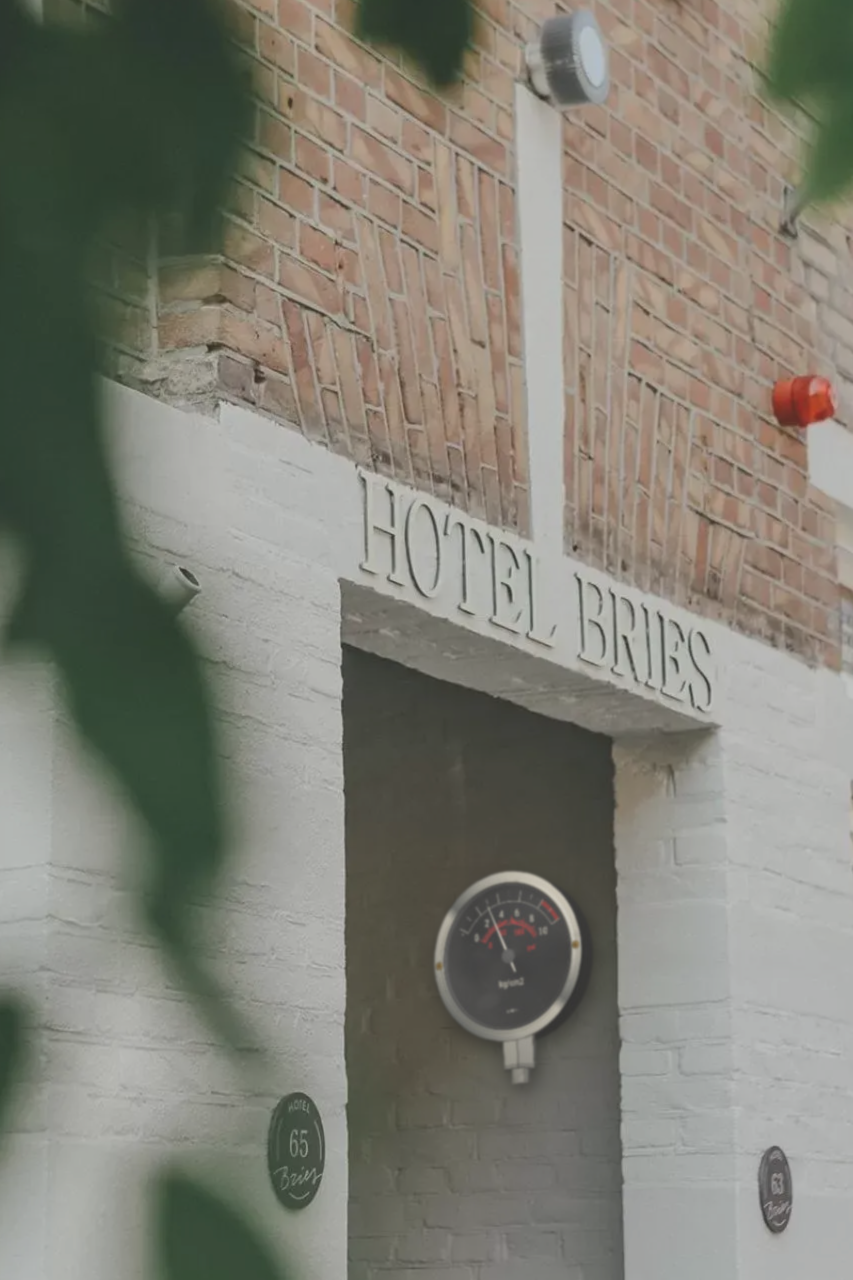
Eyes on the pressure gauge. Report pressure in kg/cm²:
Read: 3 kg/cm²
